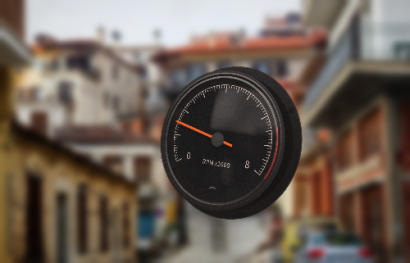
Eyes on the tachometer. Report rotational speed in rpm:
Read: 1500 rpm
